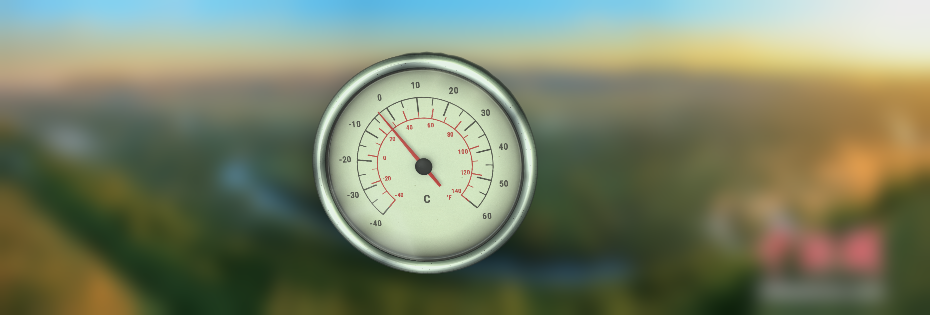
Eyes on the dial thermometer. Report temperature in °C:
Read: -2.5 °C
